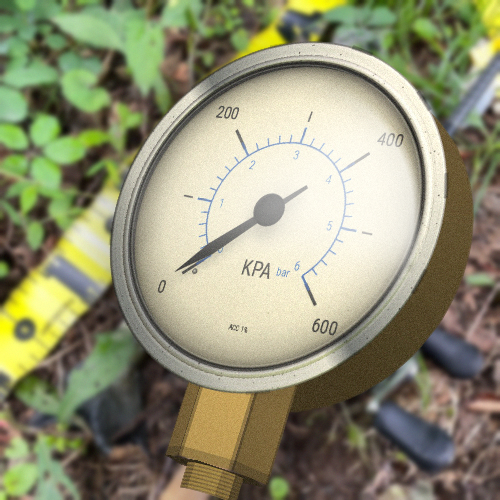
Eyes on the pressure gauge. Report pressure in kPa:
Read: 0 kPa
